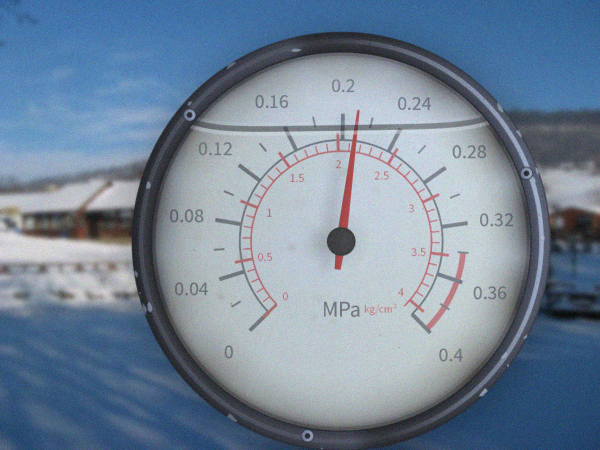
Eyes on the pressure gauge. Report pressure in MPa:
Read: 0.21 MPa
